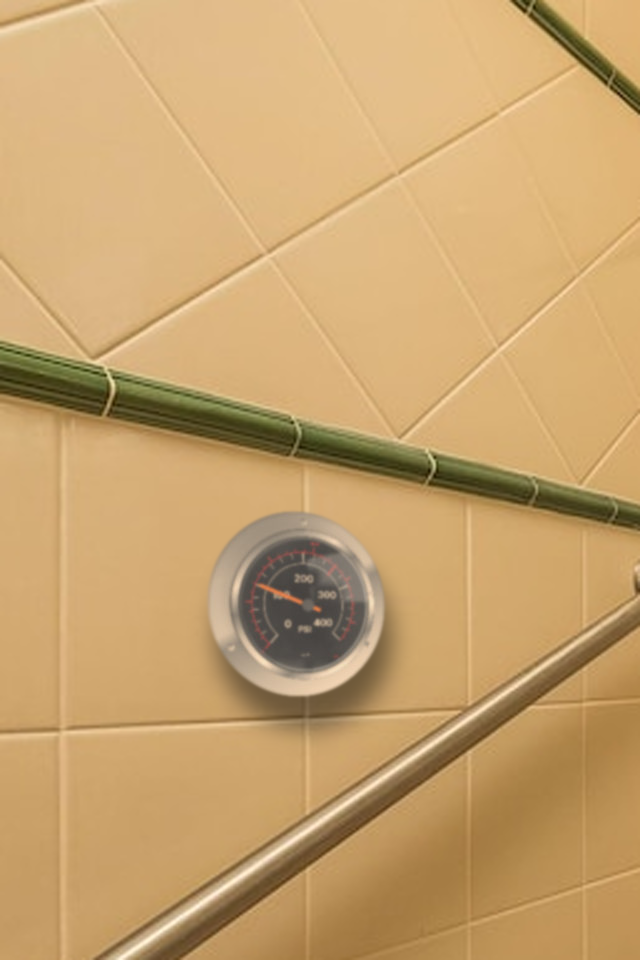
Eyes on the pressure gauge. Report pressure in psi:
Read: 100 psi
